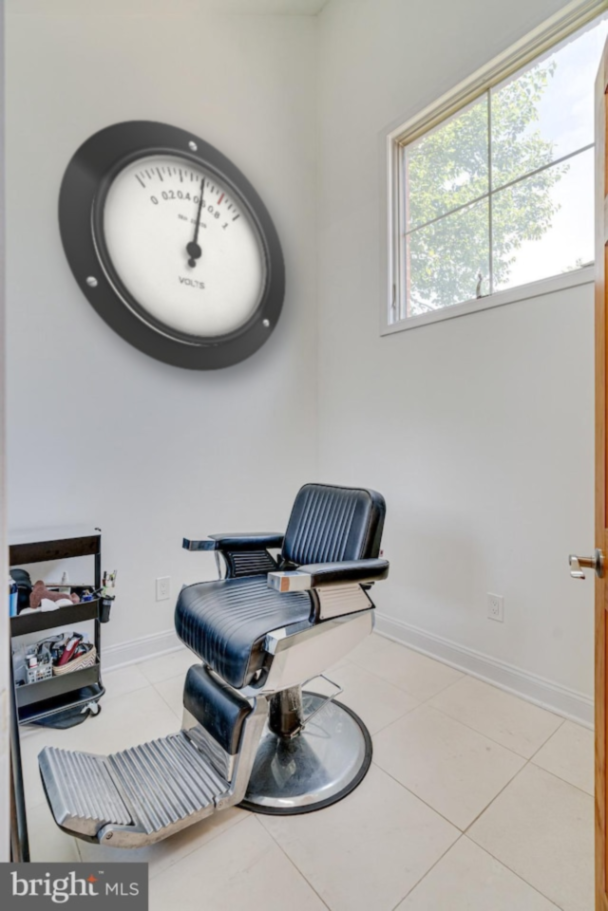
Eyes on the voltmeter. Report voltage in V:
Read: 0.6 V
